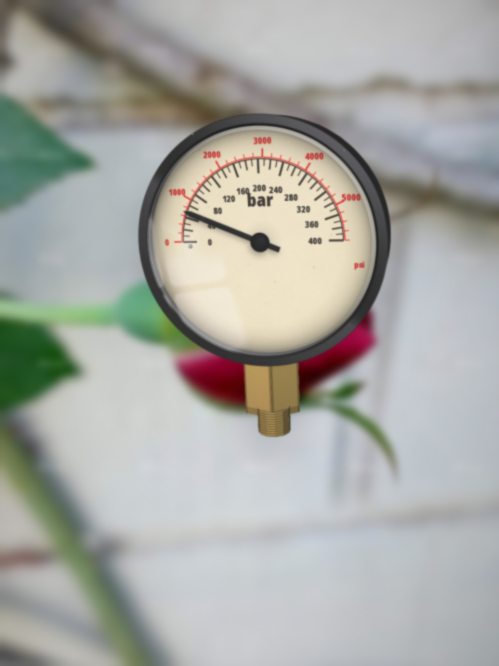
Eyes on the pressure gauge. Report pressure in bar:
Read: 50 bar
